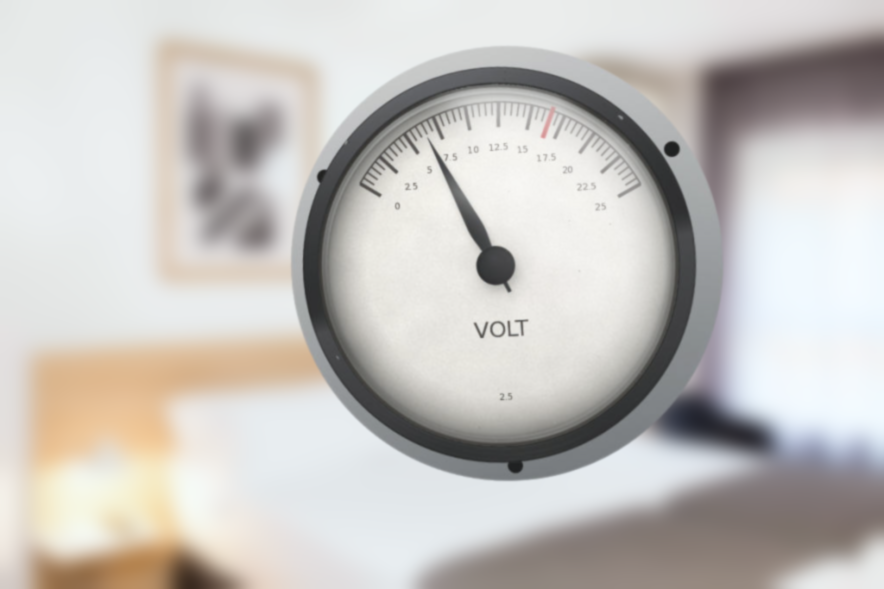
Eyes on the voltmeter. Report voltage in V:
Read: 6.5 V
